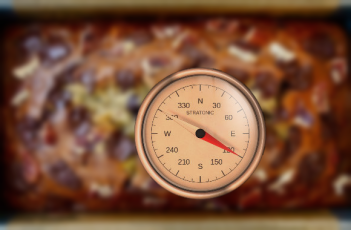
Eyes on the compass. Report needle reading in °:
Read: 120 °
